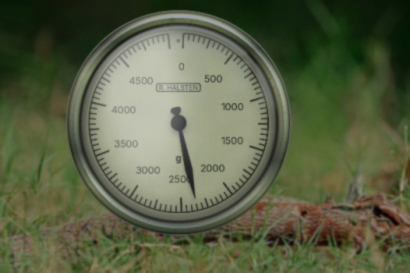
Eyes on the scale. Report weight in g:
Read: 2350 g
